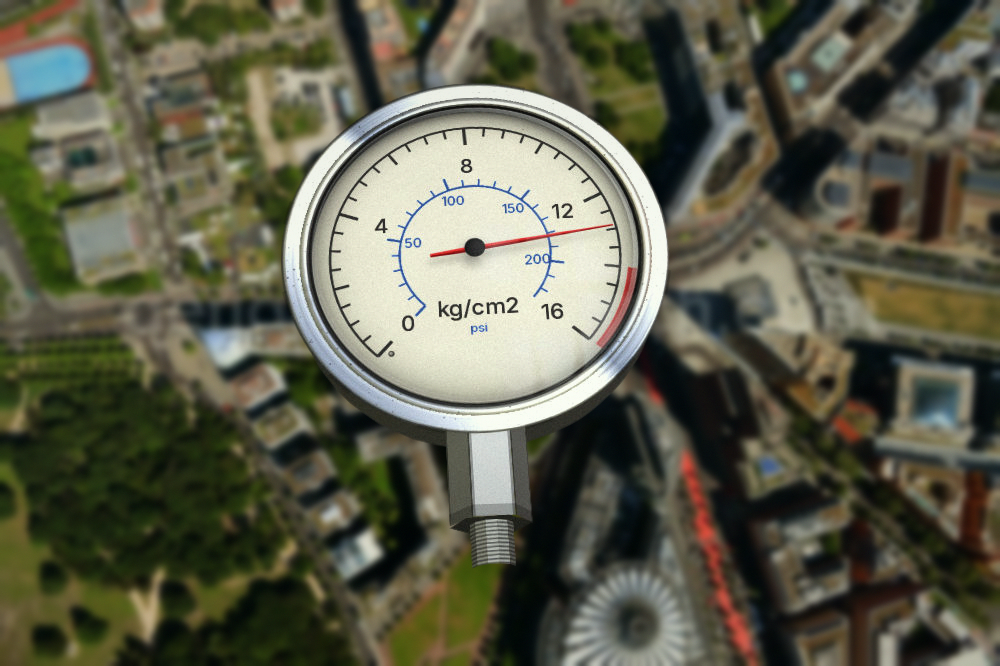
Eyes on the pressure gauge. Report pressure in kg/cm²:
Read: 13 kg/cm²
